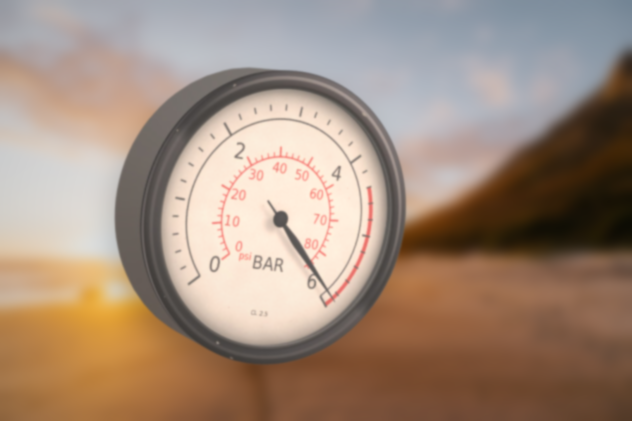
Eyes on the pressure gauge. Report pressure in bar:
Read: 5.9 bar
